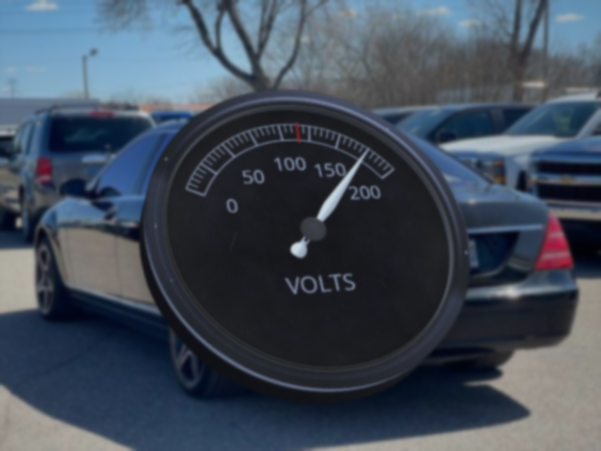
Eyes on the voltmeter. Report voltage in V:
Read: 175 V
